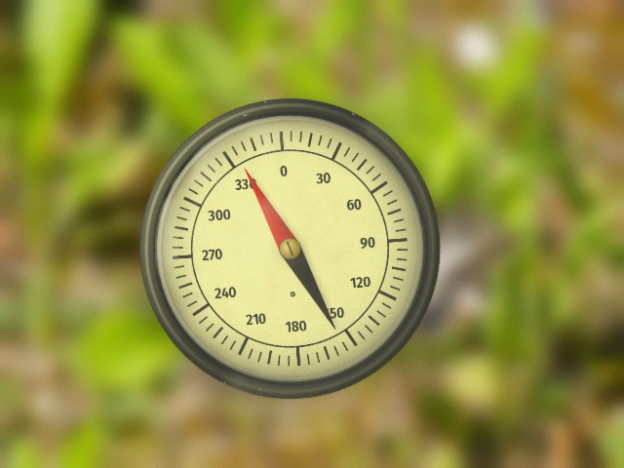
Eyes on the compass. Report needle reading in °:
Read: 335 °
